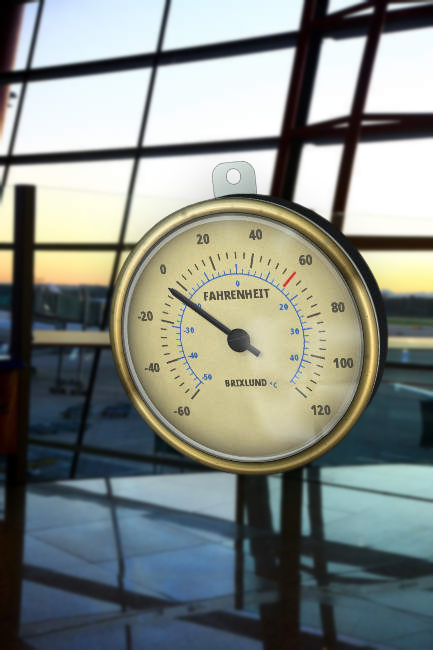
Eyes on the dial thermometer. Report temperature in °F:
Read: -4 °F
